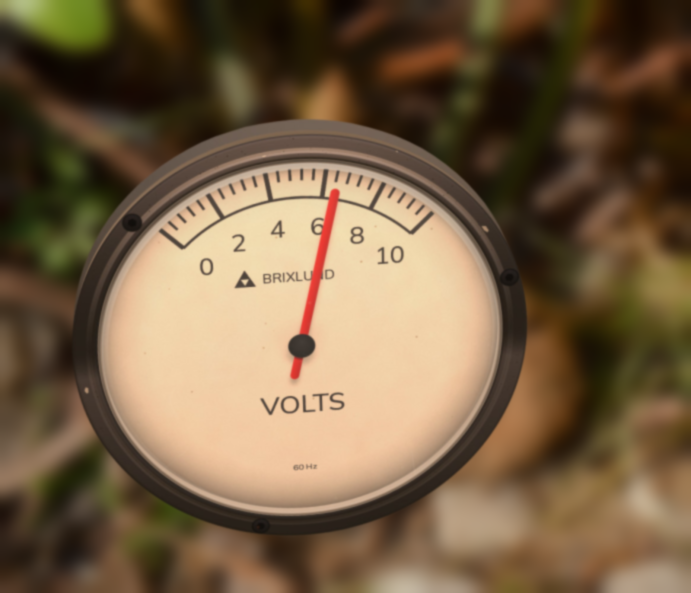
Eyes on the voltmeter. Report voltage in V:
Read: 6.4 V
